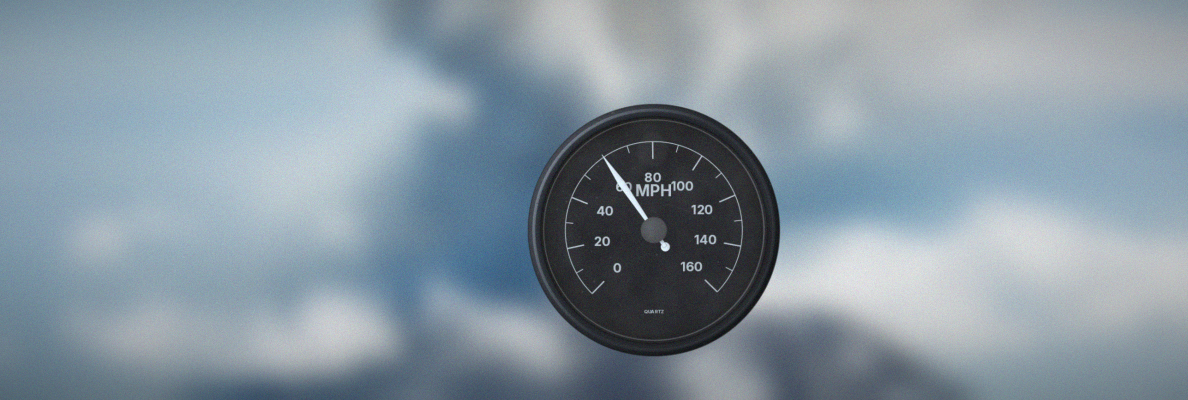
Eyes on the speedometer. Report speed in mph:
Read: 60 mph
